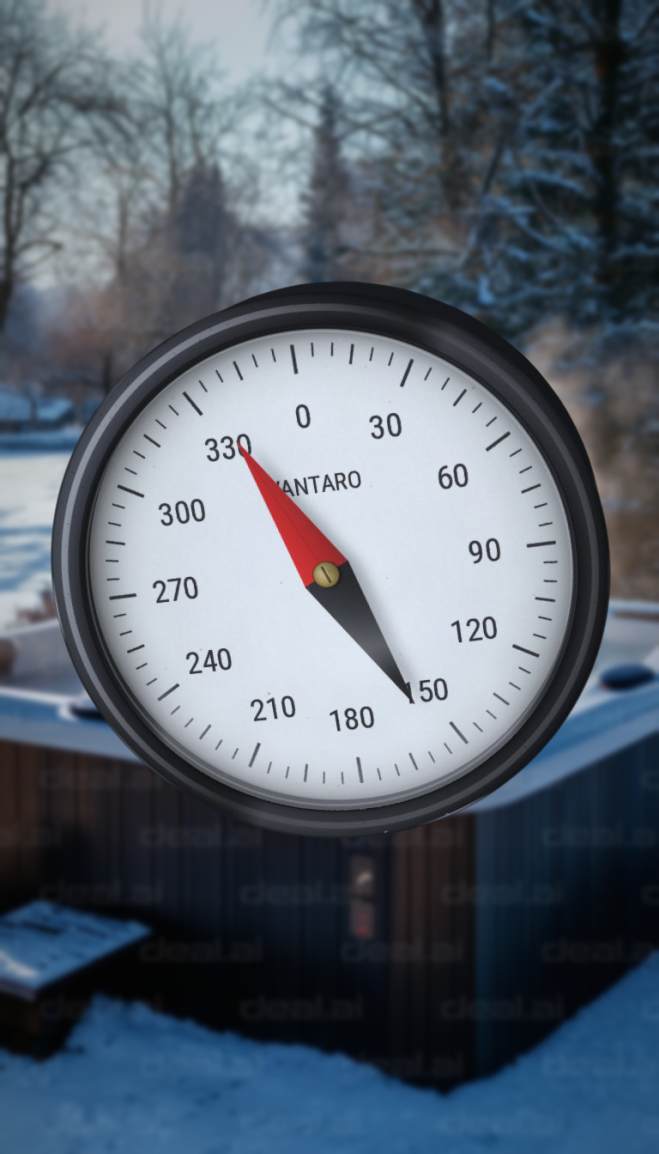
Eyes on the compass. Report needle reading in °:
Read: 335 °
